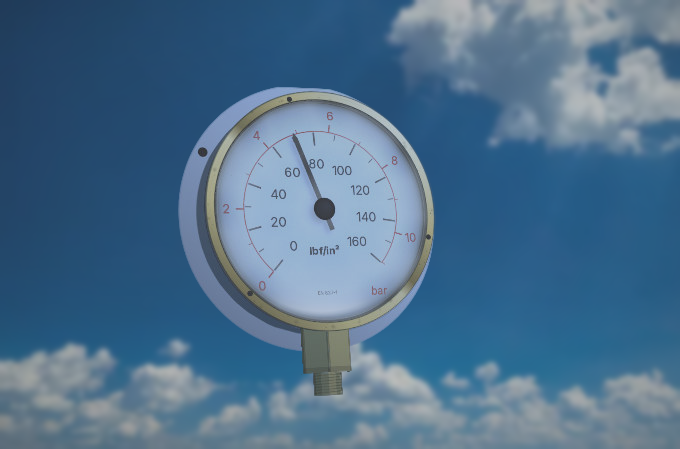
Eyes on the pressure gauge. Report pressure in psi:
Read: 70 psi
